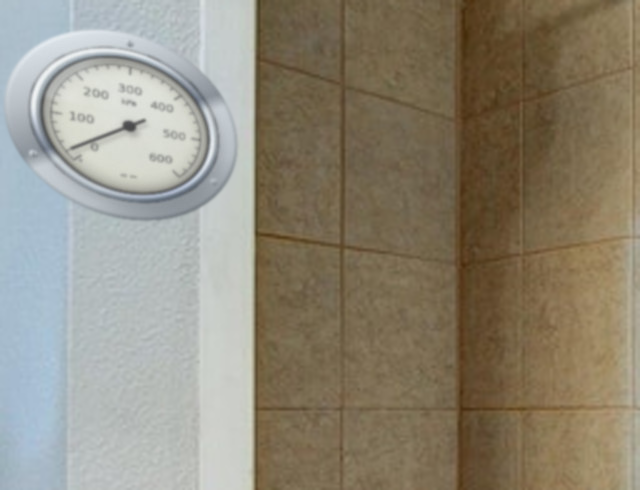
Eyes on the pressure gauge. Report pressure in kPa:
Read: 20 kPa
